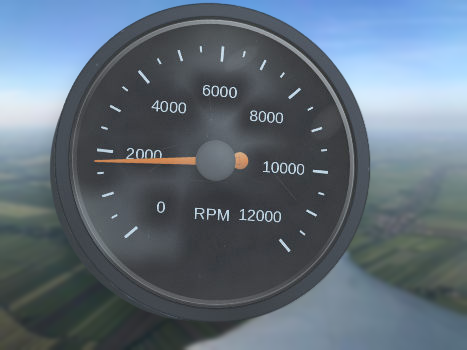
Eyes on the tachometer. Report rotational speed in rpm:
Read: 1750 rpm
